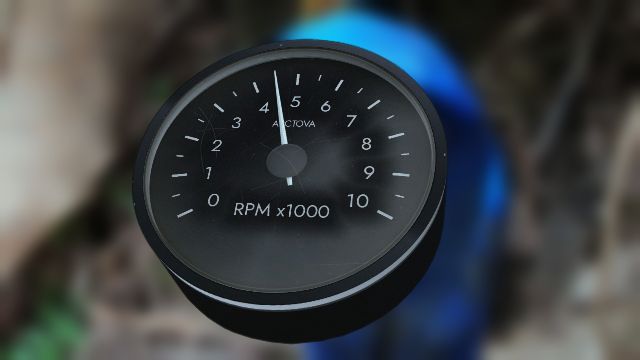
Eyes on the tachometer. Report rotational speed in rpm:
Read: 4500 rpm
